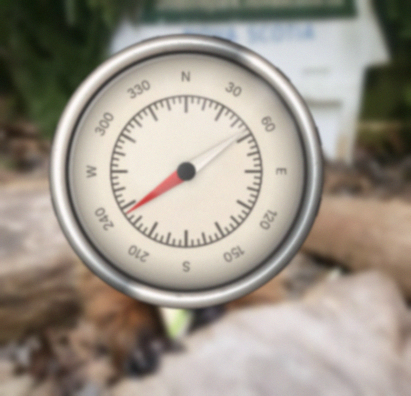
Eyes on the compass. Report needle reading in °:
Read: 235 °
